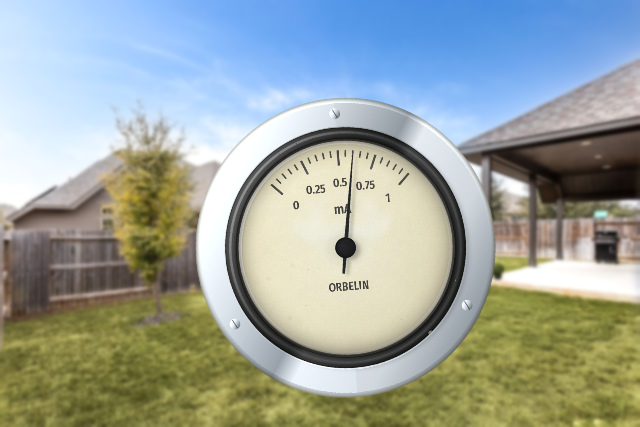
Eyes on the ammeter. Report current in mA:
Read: 0.6 mA
